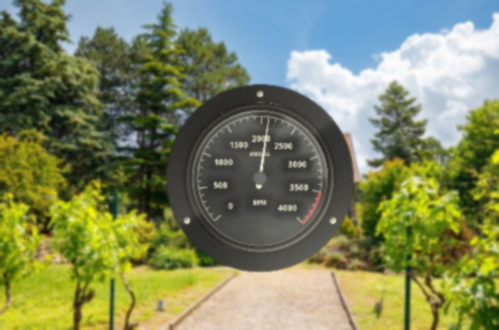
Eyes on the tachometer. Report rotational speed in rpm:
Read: 2100 rpm
